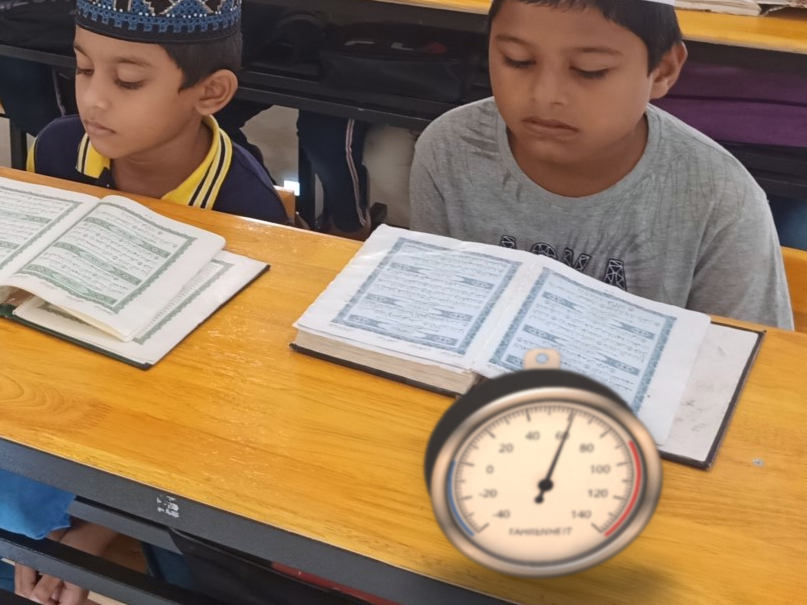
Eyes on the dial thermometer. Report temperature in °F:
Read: 60 °F
